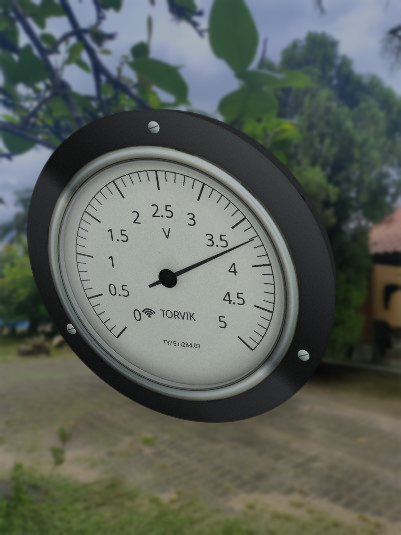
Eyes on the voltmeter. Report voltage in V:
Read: 3.7 V
